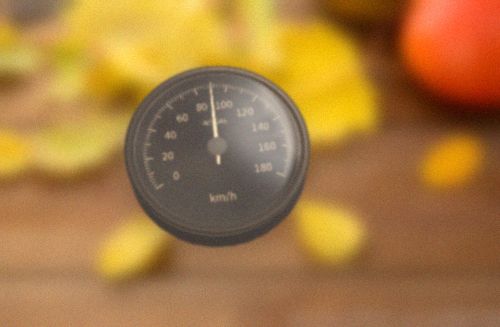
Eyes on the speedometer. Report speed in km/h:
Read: 90 km/h
